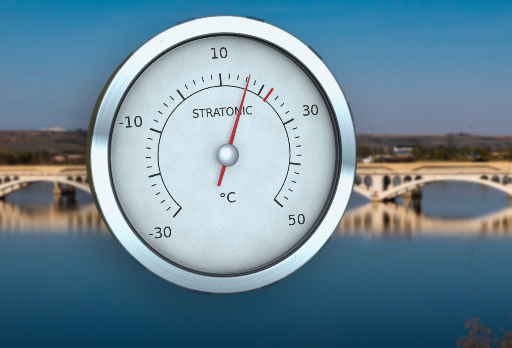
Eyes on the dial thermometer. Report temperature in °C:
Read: 16 °C
